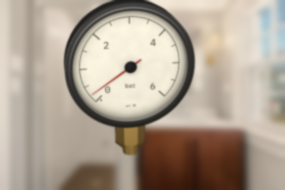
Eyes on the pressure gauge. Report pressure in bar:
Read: 0.25 bar
